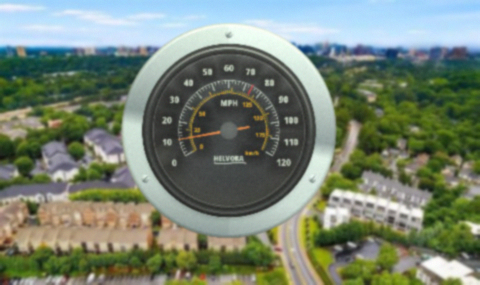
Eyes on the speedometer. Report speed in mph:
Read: 10 mph
